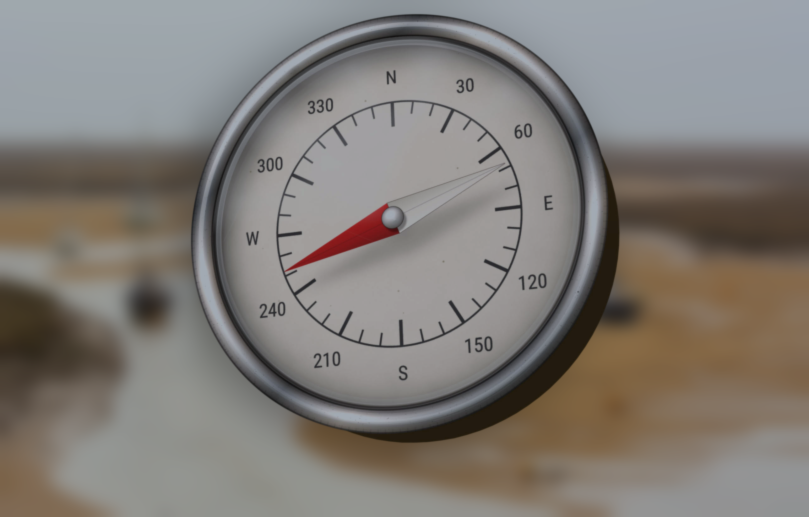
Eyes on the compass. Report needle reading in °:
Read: 250 °
